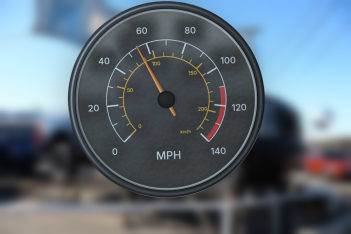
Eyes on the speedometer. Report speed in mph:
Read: 55 mph
